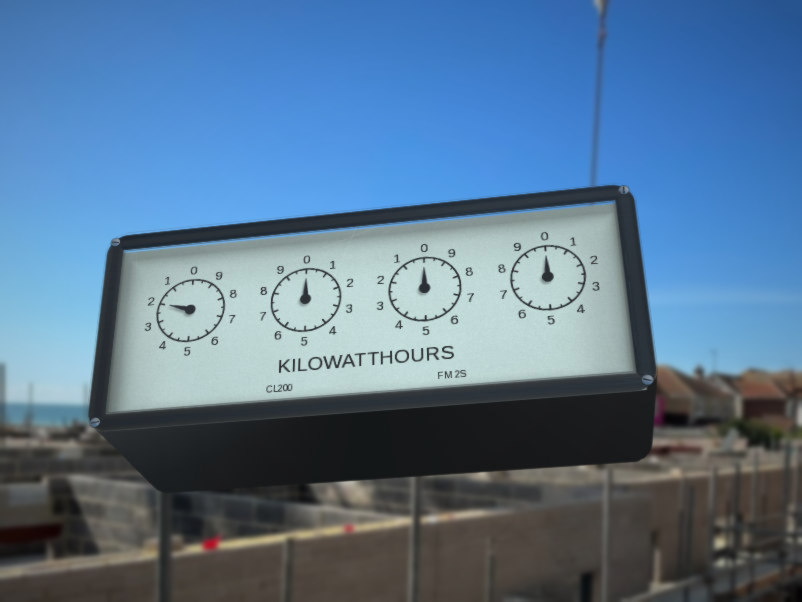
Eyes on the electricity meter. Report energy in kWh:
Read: 2000 kWh
